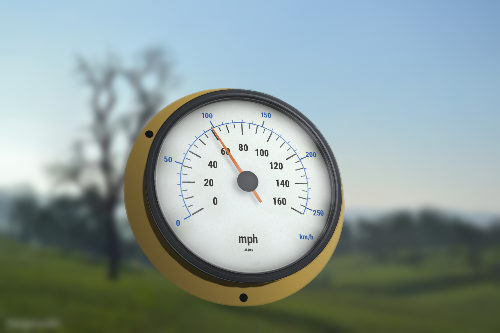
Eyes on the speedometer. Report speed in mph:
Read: 60 mph
